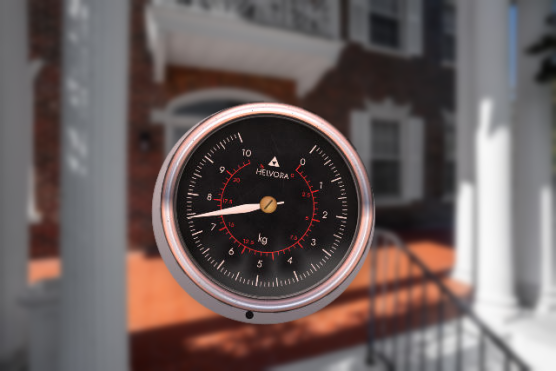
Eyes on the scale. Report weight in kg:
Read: 7.4 kg
